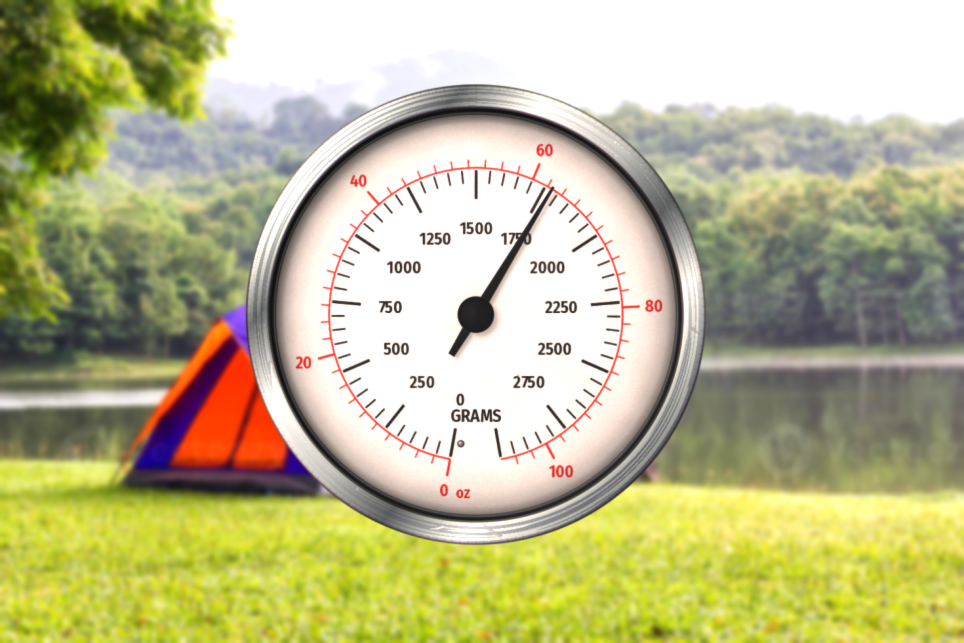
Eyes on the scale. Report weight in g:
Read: 1775 g
